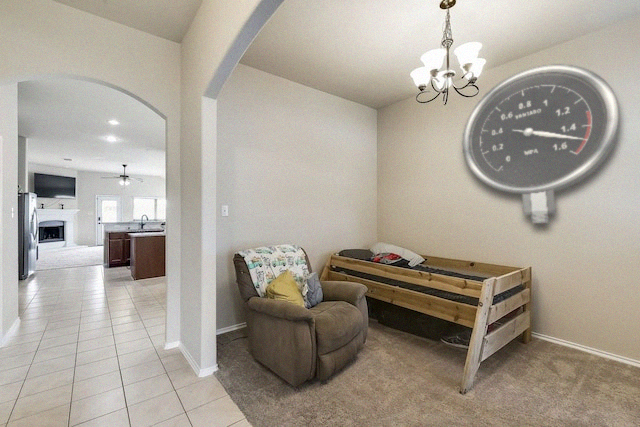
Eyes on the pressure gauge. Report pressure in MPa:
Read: 1.5 MPa
